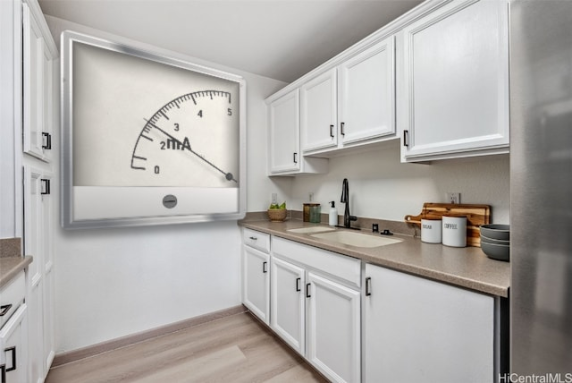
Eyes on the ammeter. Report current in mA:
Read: 2.5 mA
